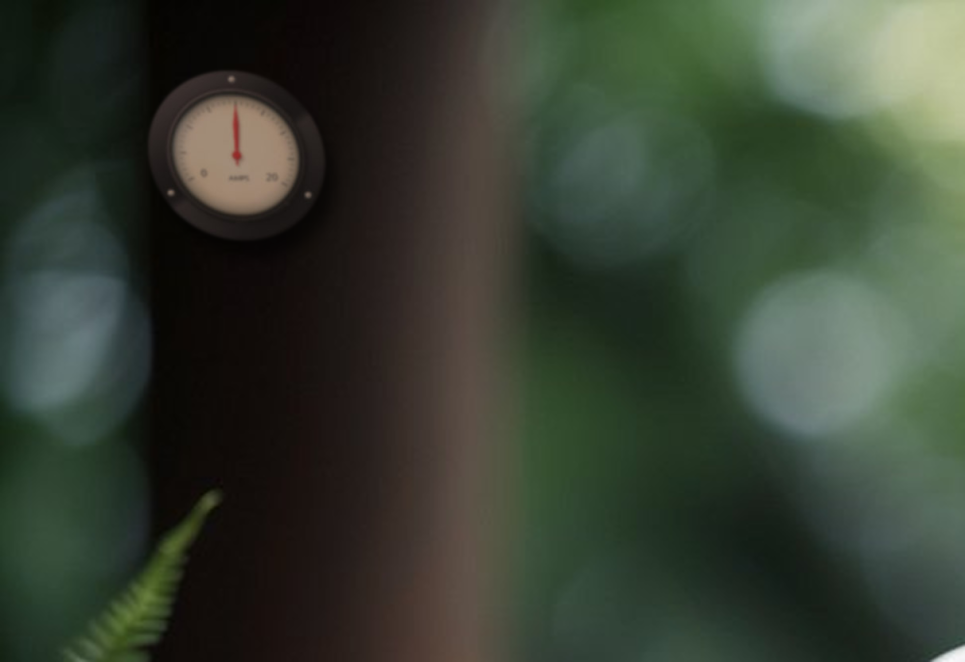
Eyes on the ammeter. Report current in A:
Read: 10 A
